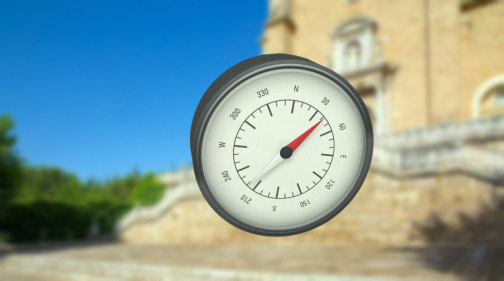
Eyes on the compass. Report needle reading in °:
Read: 40 °
